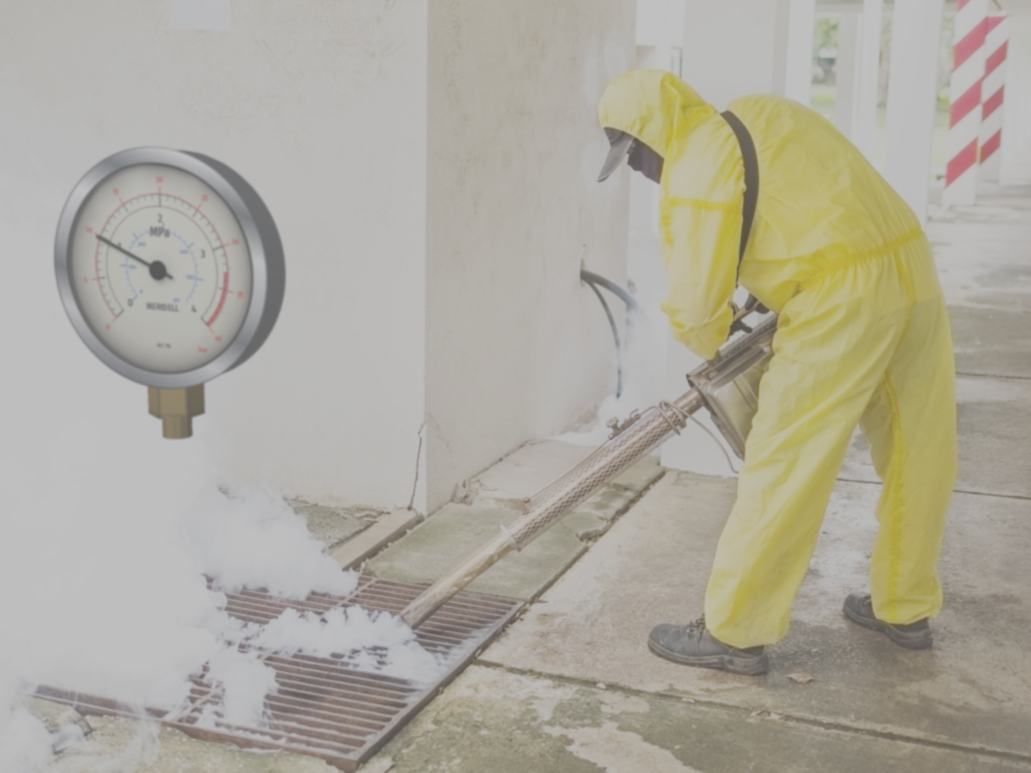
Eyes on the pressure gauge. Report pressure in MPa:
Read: 1 MPa
